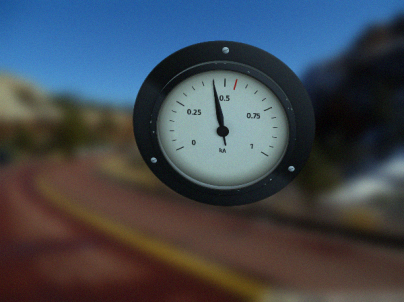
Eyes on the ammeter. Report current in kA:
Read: 0.45 kA
